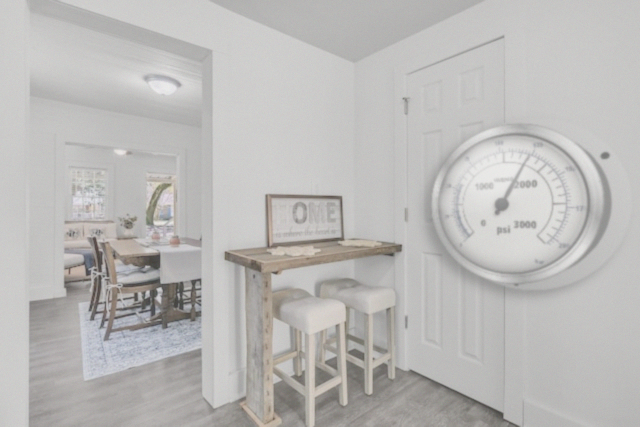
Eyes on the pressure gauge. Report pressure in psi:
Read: 1800 psi
